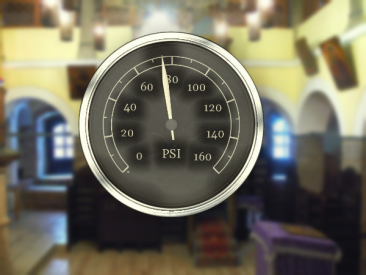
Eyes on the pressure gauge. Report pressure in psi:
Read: 75 psi
